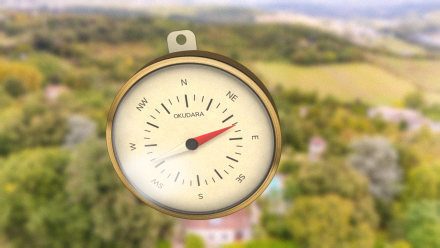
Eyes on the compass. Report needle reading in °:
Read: 70 °
